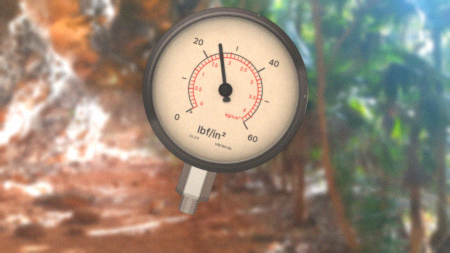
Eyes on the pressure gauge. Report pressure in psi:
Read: 25 psi
